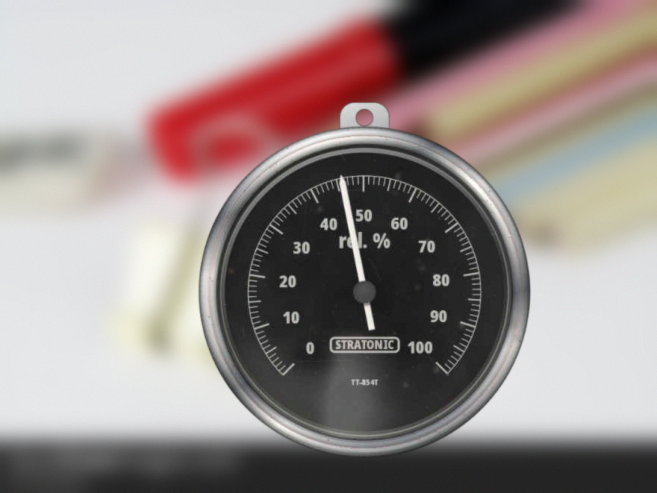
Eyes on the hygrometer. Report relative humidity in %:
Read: 46 %
